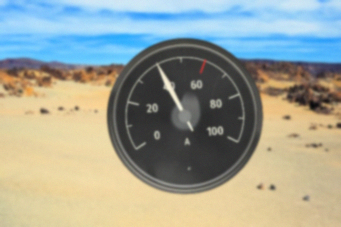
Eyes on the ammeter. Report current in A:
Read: 40 A
